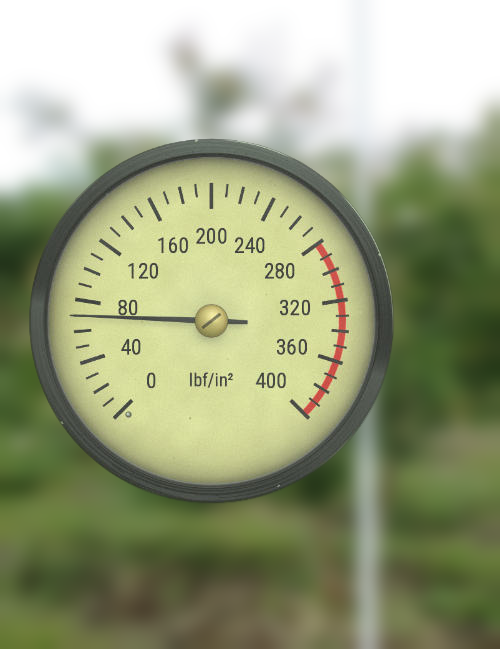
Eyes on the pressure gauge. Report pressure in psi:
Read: 70 psi
